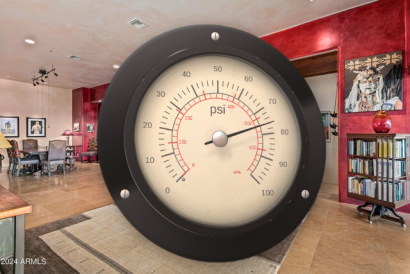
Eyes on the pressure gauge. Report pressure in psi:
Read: 76 psi
